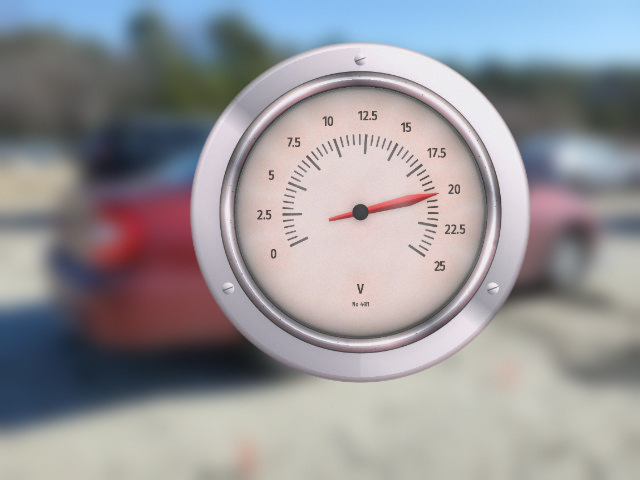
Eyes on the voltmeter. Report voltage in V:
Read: 20 V
